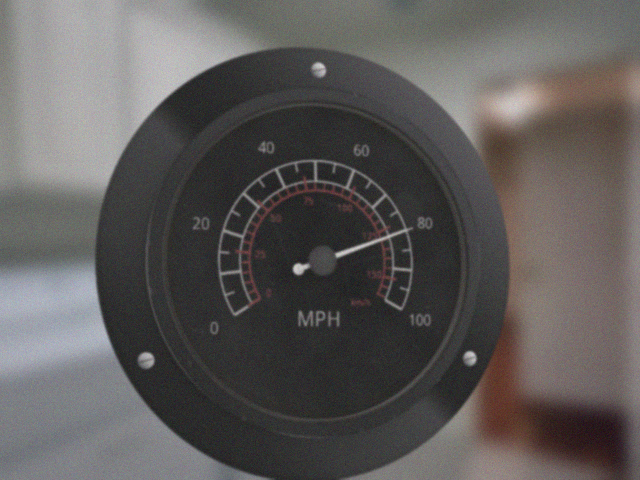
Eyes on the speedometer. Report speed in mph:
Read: 80 mph
